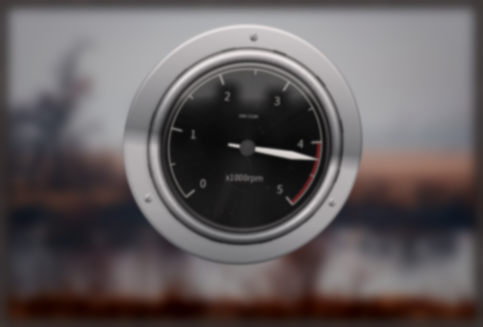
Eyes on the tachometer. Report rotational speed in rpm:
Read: 4250 rpm
